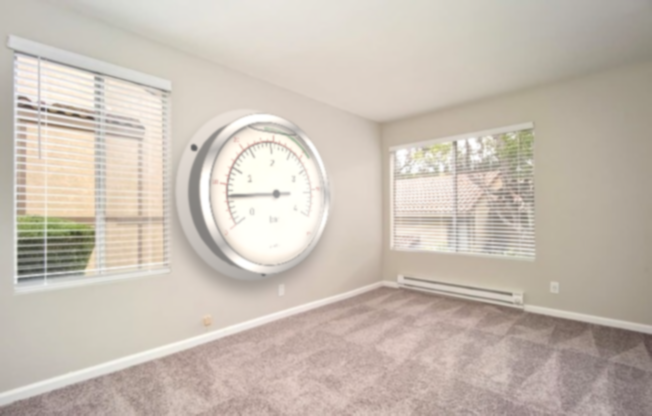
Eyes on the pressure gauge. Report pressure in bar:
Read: 0.5 bar
